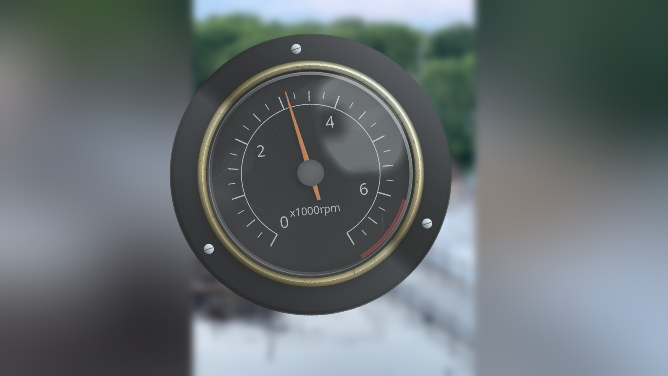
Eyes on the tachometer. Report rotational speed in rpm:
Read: 3125 rpm
